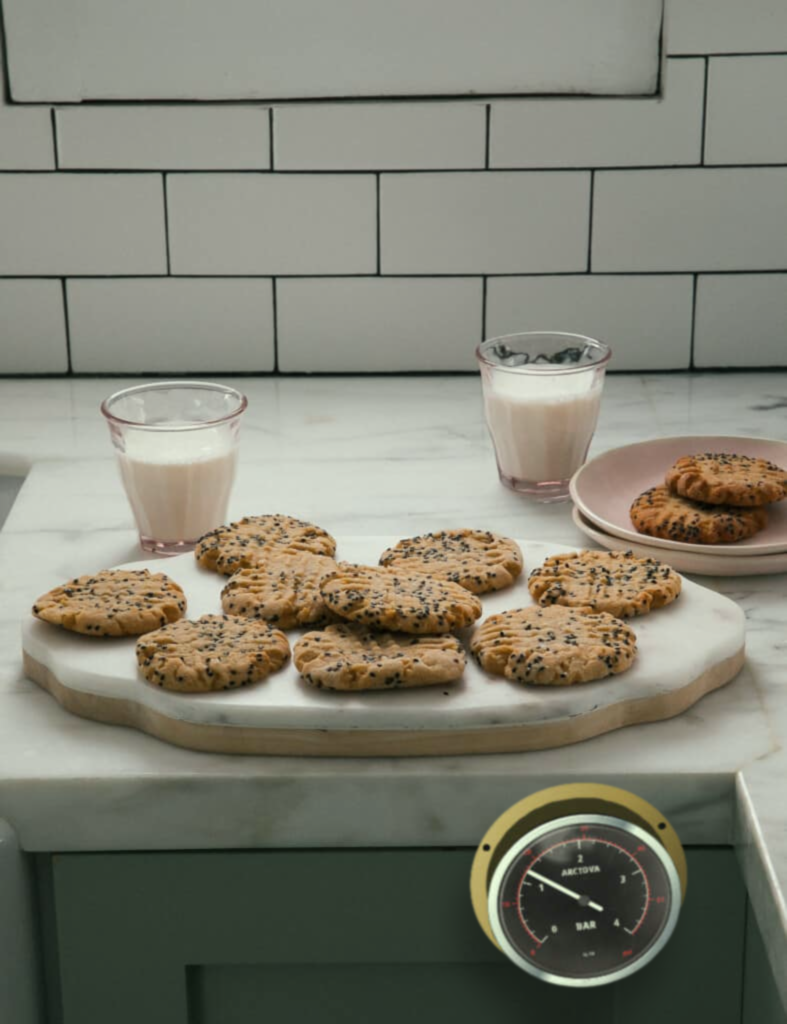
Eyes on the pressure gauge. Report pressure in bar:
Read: 1.2 bar
